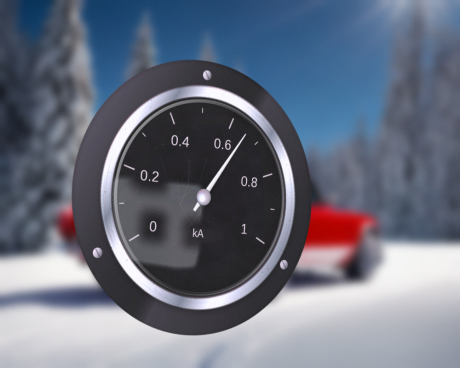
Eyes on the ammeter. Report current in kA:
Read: 0.65 kA
